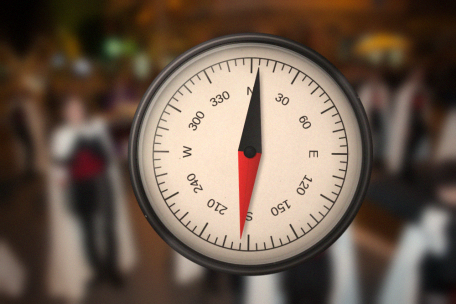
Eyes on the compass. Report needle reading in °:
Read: 185 °
